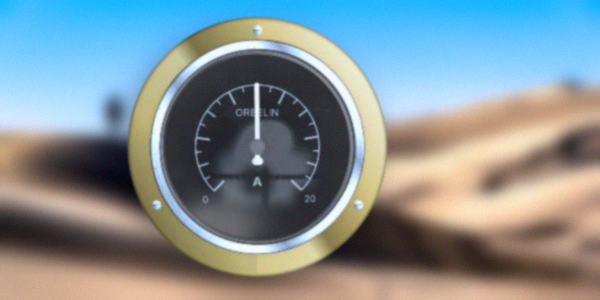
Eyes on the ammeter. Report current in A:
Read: 10 A
